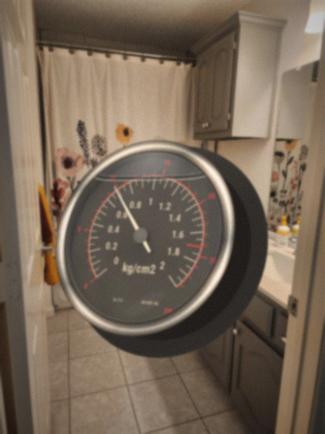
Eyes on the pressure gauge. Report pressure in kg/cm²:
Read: 0.7 kg/cm²
